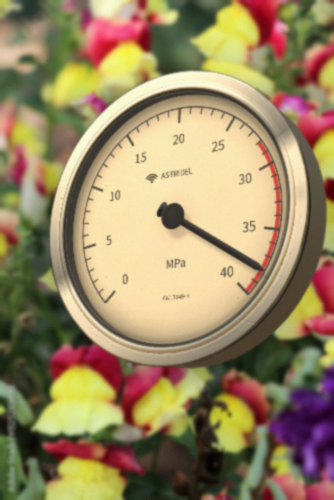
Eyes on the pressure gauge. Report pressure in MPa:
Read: 38 MPa
